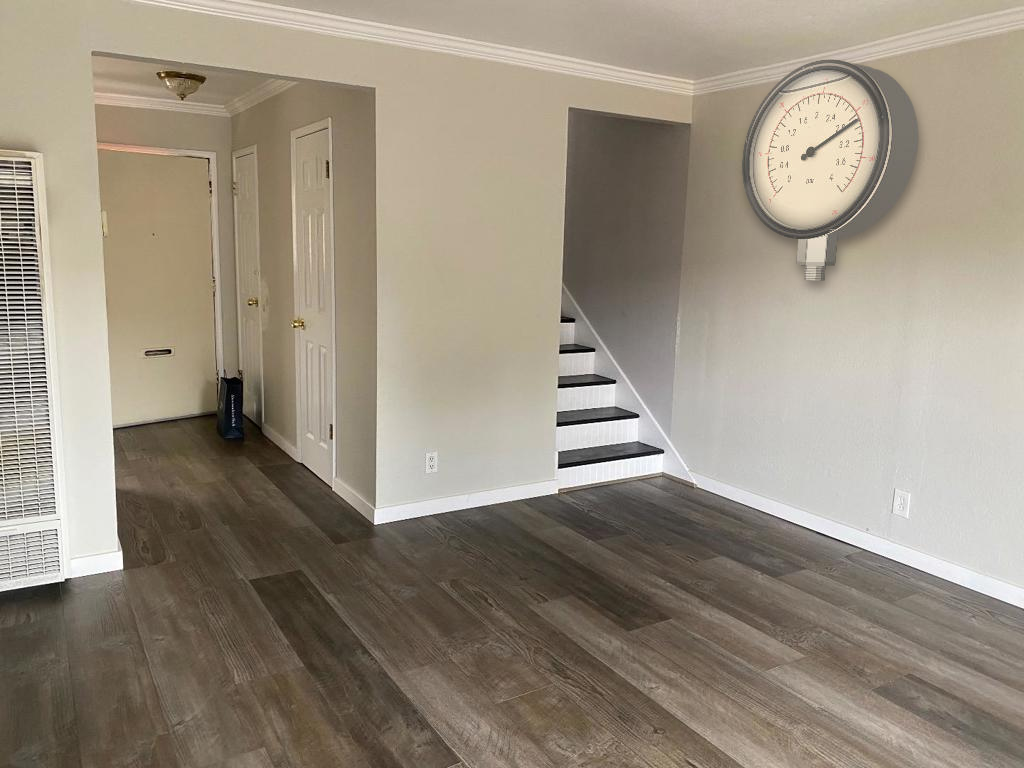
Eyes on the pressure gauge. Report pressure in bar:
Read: 2.9 bar
